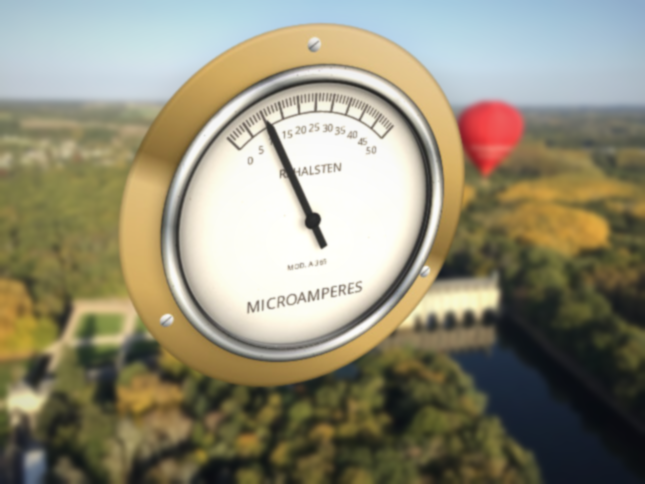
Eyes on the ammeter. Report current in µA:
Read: 10 µA
